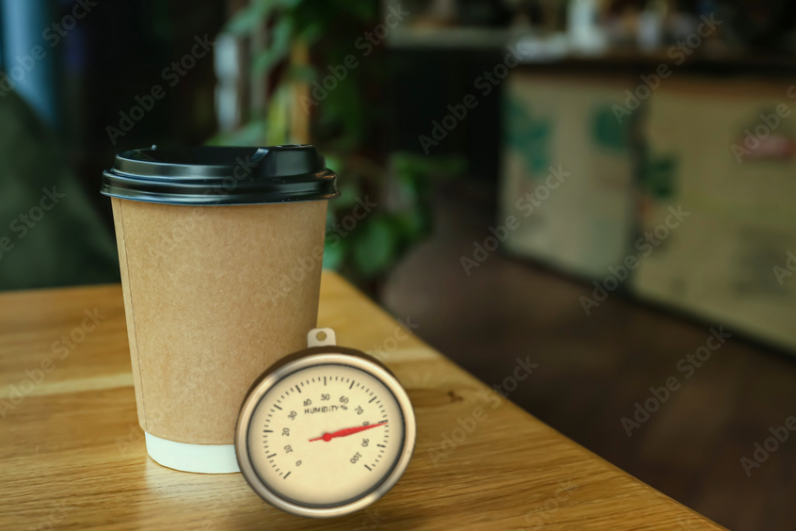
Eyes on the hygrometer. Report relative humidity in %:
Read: 80 %
